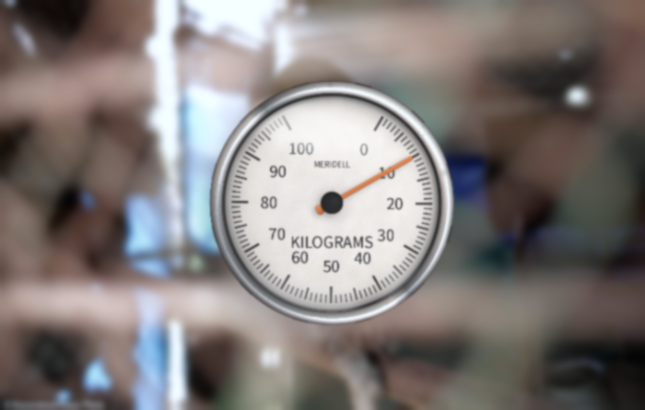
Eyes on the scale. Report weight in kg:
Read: 10 kg
